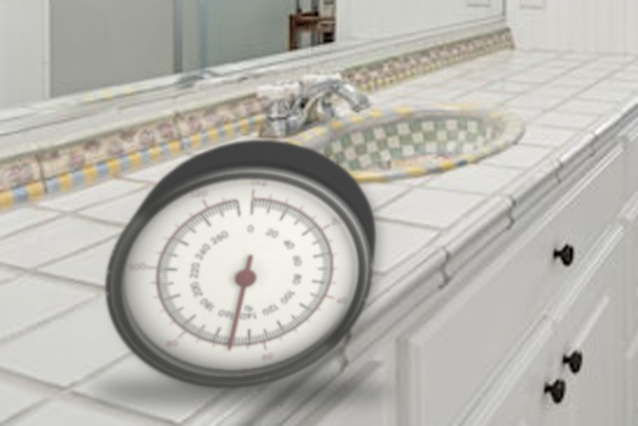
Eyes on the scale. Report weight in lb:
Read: 150 lb
